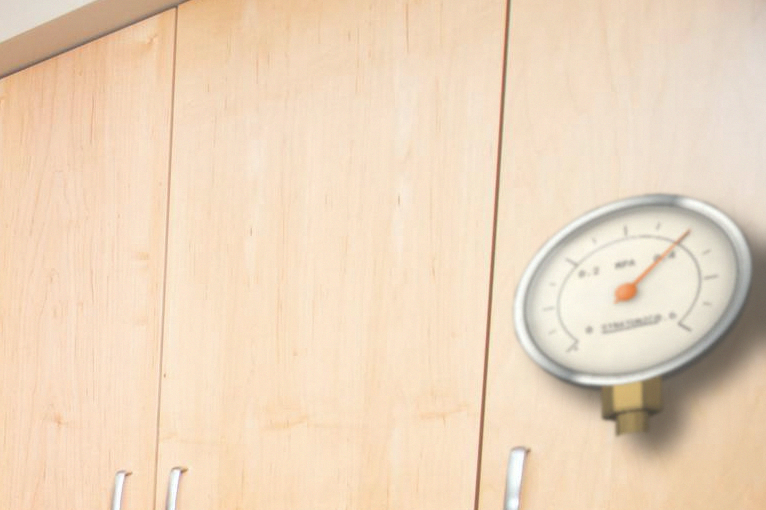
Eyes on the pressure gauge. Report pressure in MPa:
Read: 0.4 MPa
